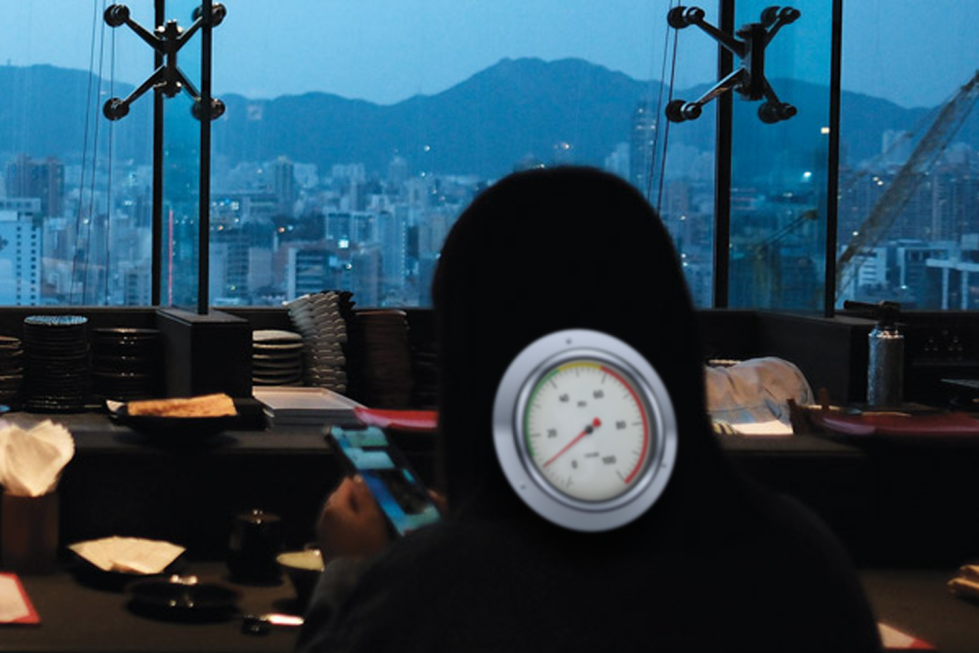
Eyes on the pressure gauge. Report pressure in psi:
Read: 10 psi
